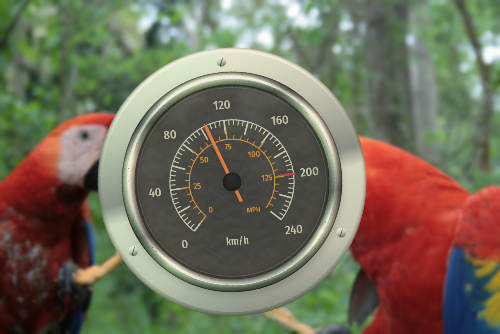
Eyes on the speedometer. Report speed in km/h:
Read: 104 km/h
